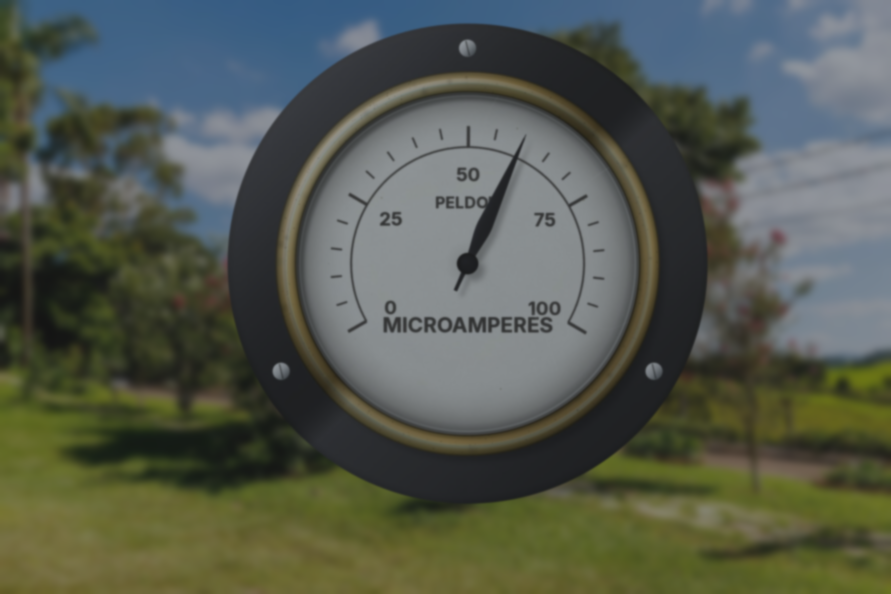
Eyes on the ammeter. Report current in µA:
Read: 60 µA
